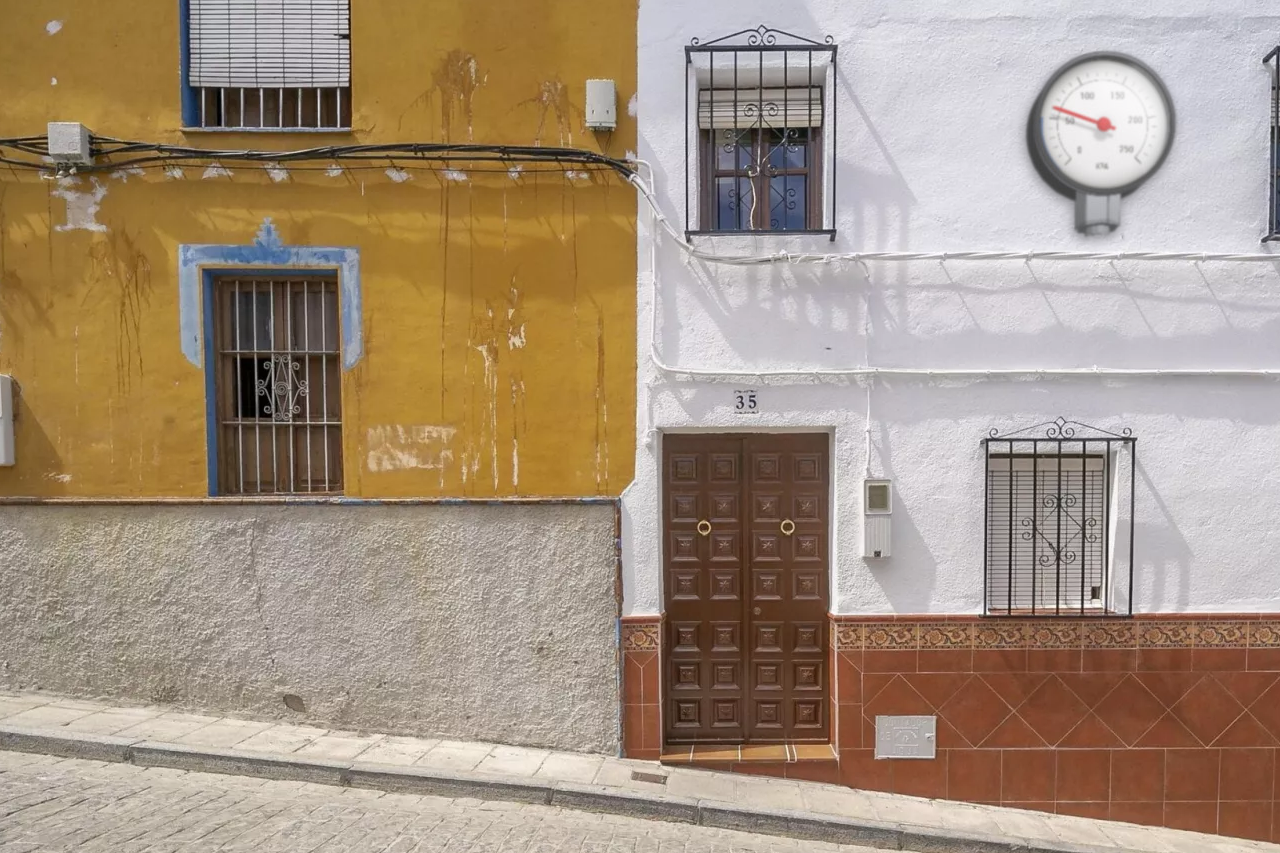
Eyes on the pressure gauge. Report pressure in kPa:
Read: 60 kPa
